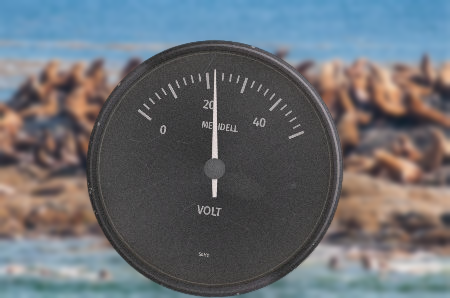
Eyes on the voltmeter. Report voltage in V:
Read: 22 V
